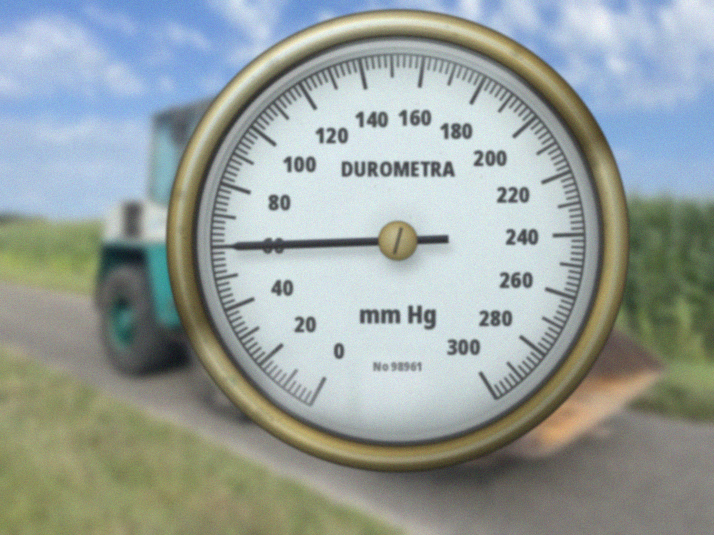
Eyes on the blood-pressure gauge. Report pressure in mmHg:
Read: 60 mmHg
